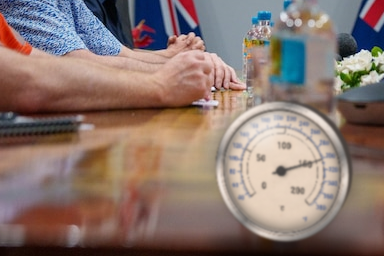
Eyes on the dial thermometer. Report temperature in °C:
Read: 150 °C
